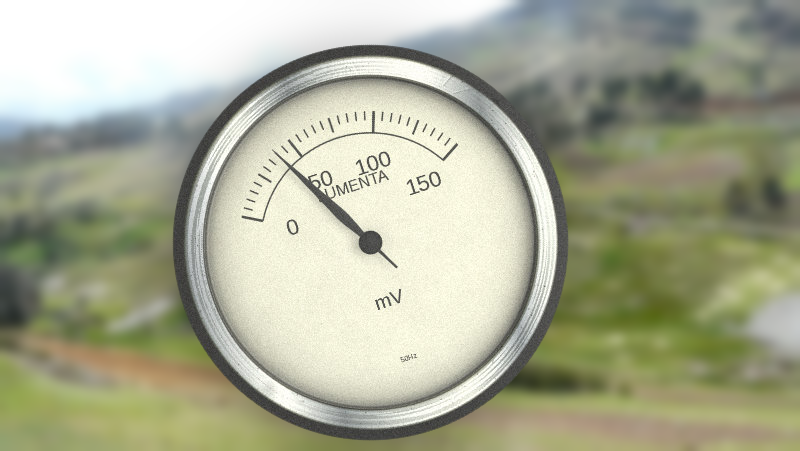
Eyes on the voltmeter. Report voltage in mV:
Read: 40 mV
